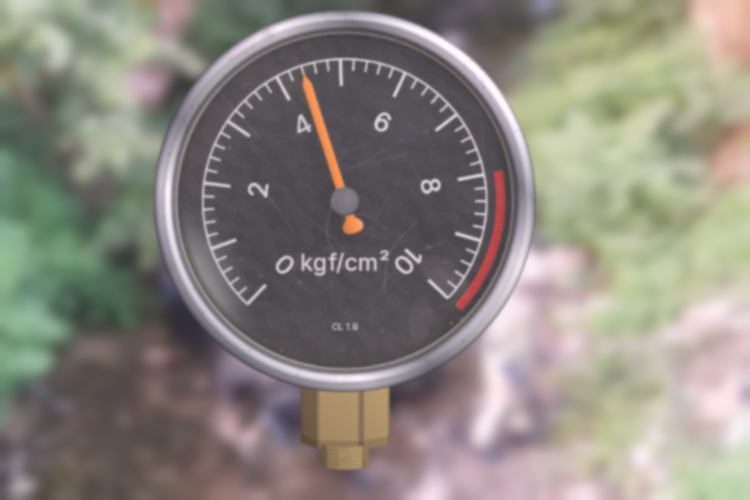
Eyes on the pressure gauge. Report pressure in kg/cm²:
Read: 4.4 kg/cm²
